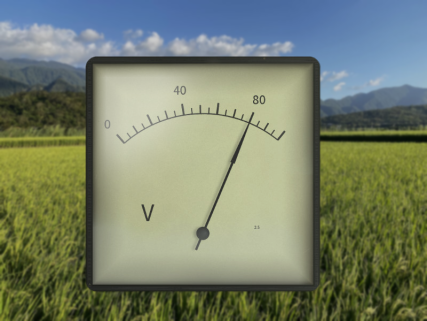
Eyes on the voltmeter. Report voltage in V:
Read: 80 V
